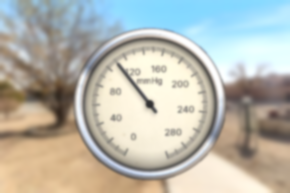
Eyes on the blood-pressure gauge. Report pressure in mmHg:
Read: 110 mmHg
